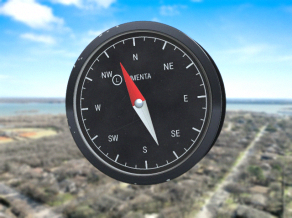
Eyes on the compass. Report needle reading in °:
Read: 340 °
